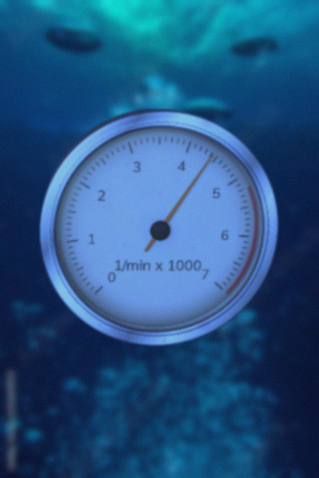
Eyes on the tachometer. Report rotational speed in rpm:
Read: 4400 rpm
